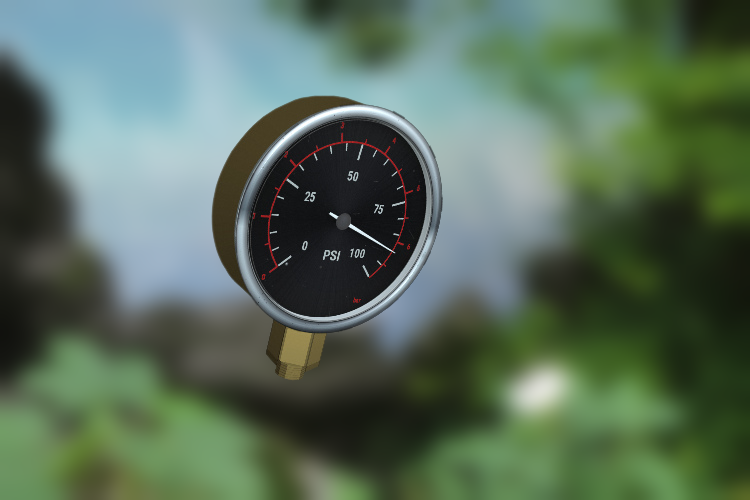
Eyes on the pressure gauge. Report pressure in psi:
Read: 90 psi
